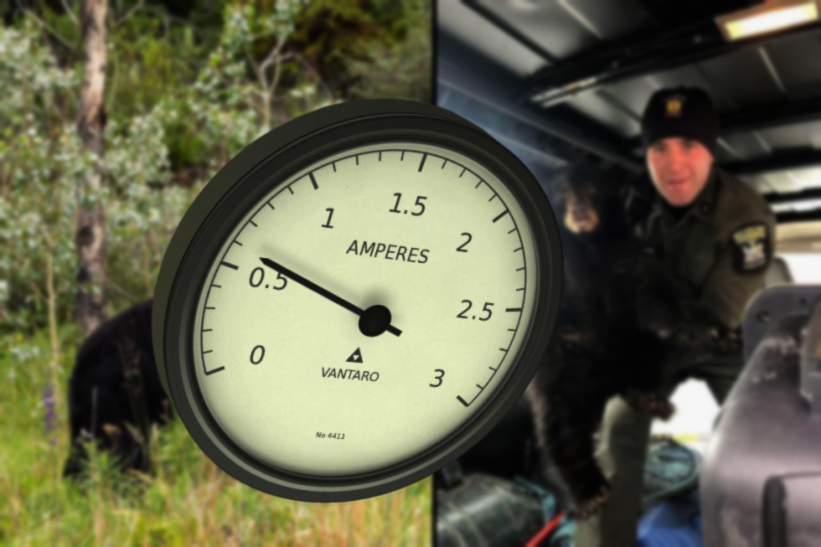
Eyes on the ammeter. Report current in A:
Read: 0.6 A
